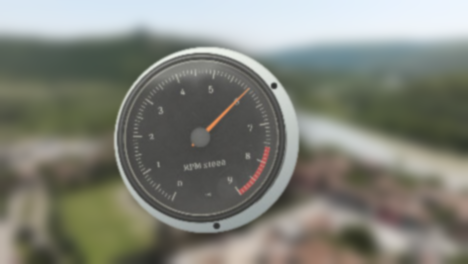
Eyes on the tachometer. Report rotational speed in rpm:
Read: 6000 rpm
